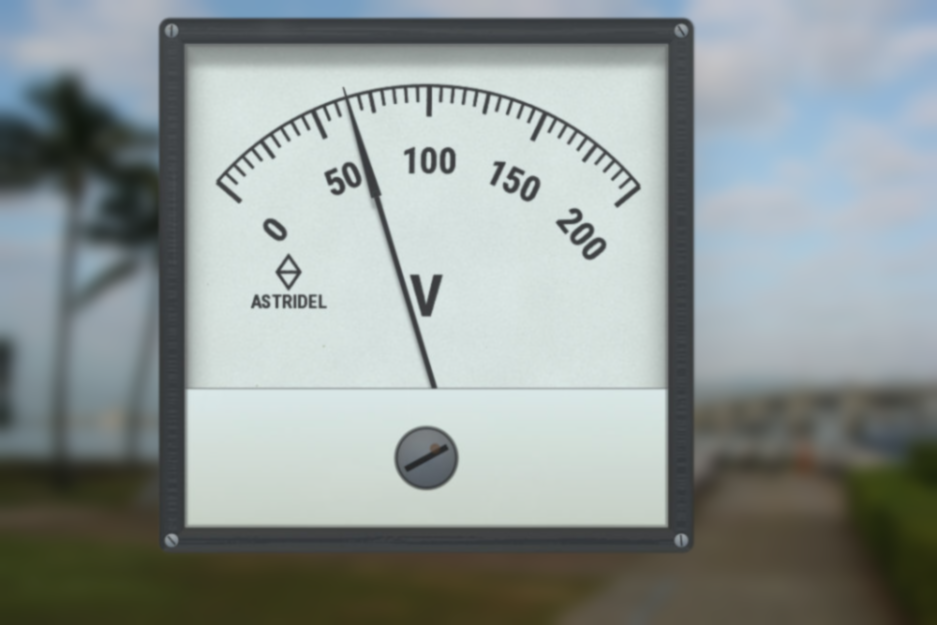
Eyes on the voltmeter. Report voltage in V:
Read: 65 V
